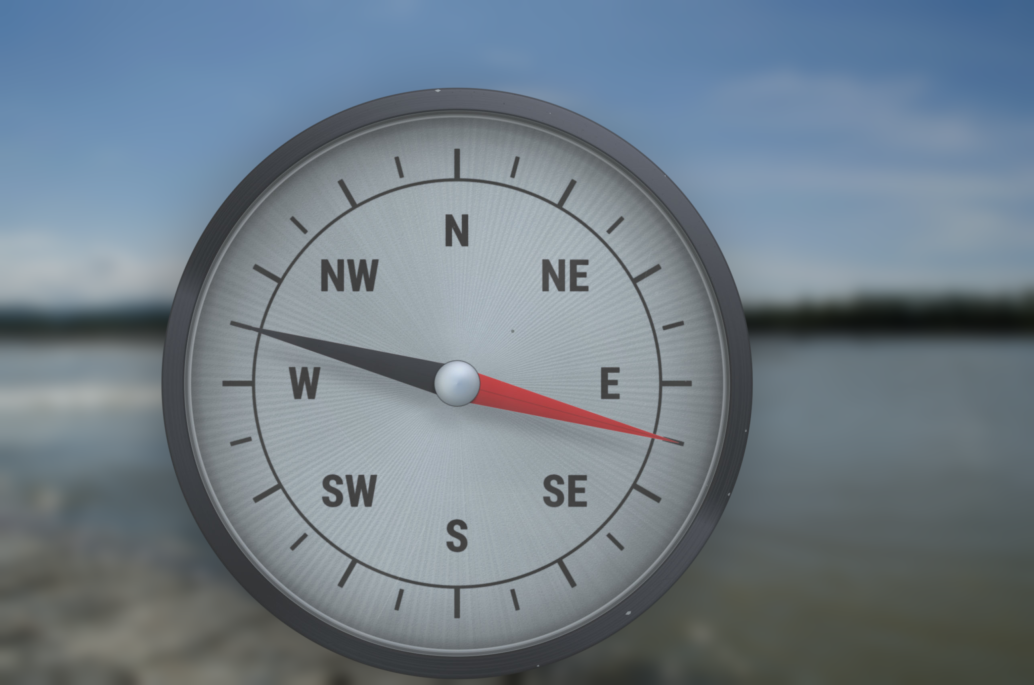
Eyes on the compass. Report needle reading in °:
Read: 105 °
